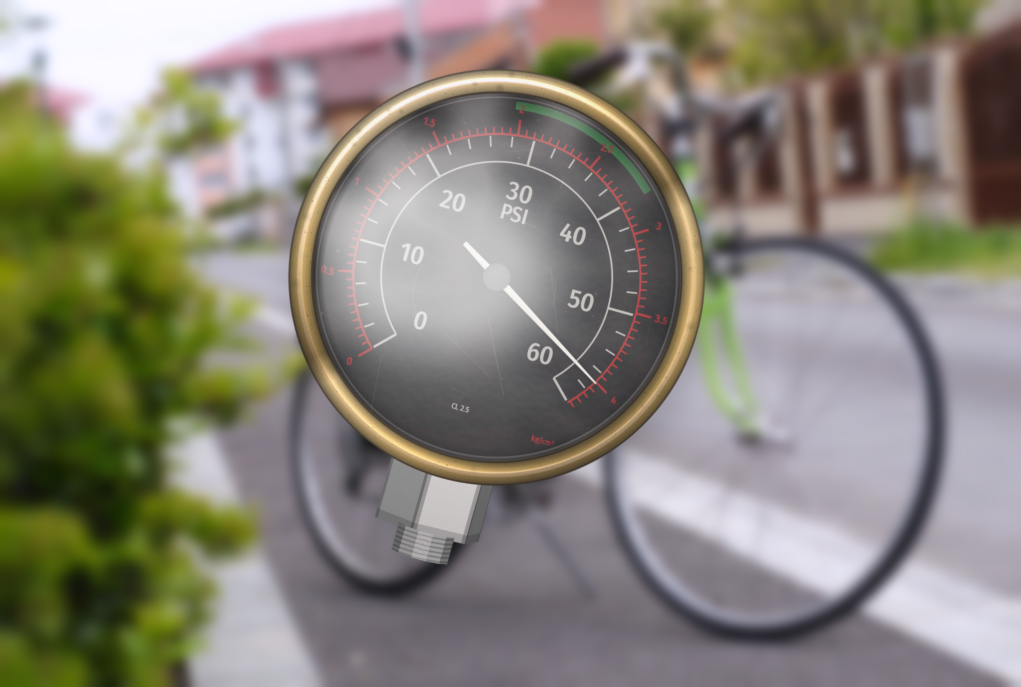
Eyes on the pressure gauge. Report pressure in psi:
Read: 57 psi
